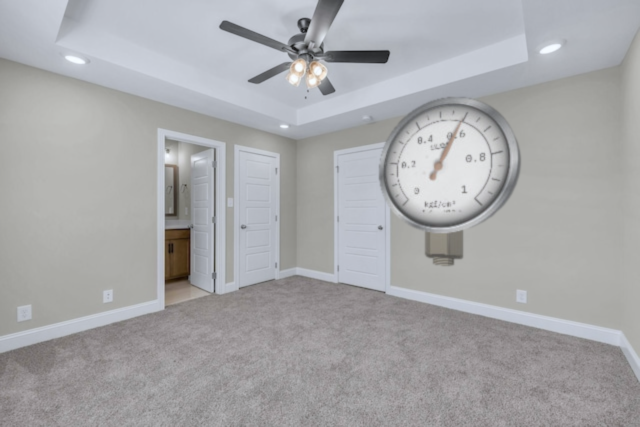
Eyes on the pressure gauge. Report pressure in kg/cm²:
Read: 0.6 kg/cm²
